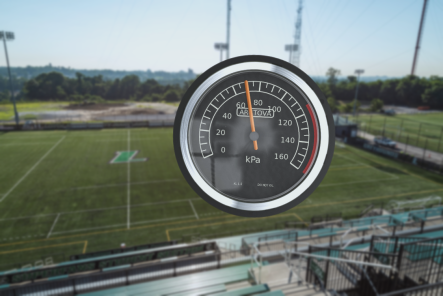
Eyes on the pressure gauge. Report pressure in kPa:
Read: 70 kPa
